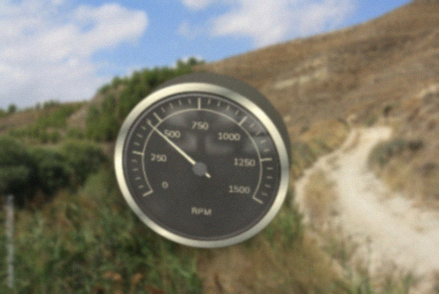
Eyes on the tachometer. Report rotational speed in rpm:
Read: 450 rpm
